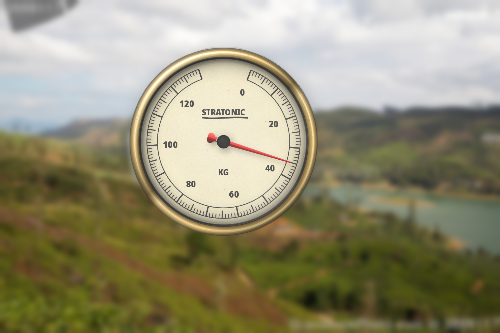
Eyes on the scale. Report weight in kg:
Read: 35 kg
